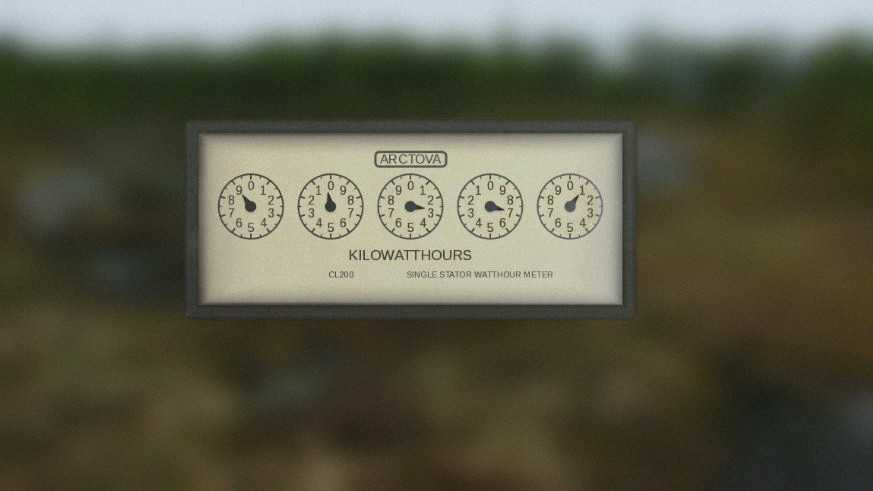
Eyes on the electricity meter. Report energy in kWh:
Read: 90271 kWh
